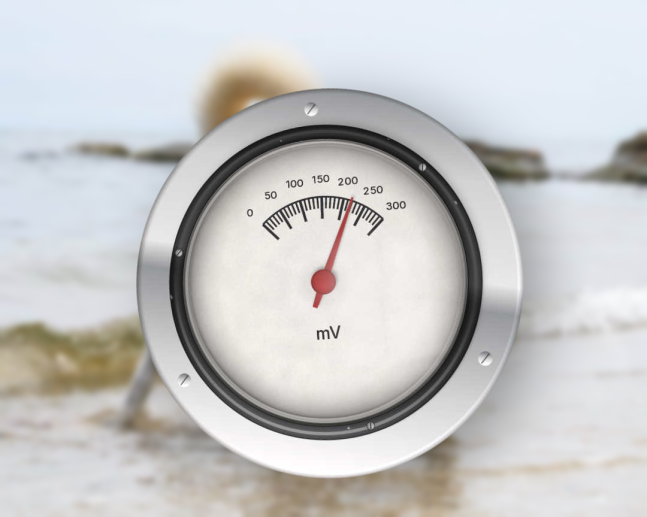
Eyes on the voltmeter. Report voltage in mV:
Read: 220 mV
